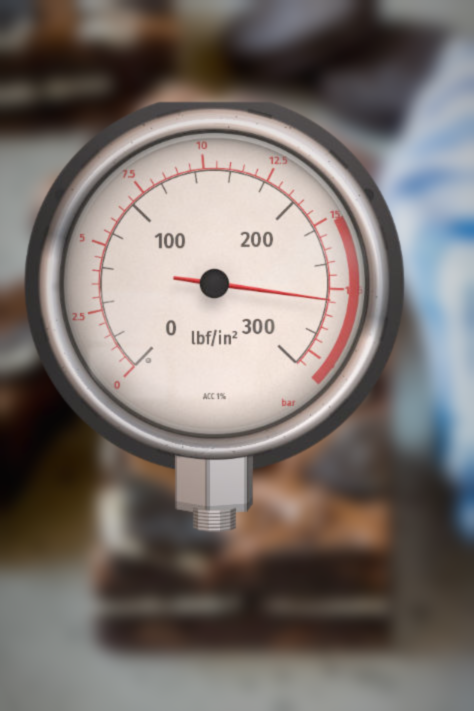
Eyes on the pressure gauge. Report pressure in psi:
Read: 260 psi
